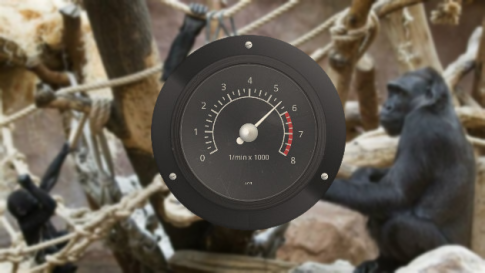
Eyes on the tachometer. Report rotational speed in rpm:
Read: 5500 rpm
